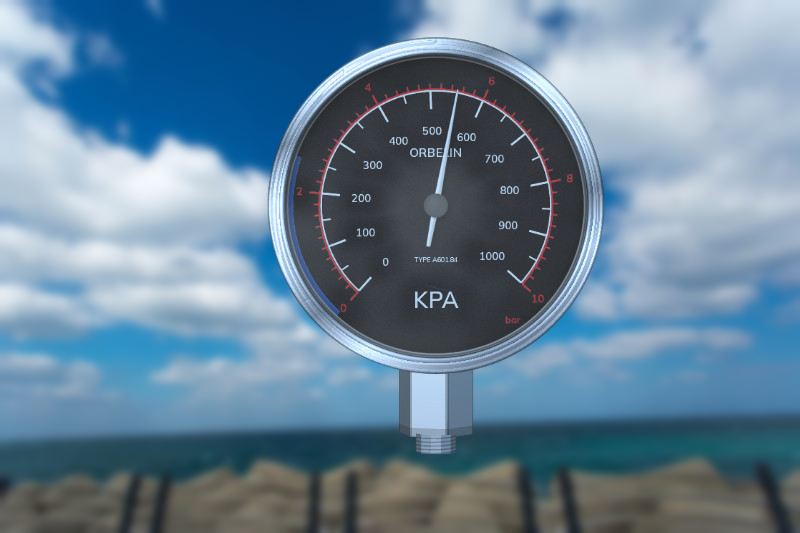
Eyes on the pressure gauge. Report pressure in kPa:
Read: 550 kPa
